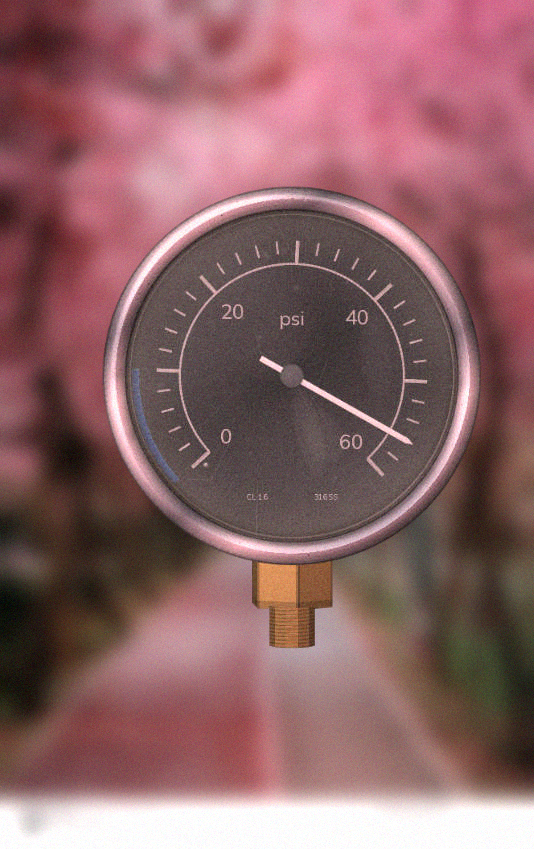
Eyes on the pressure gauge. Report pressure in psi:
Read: 56 psi
